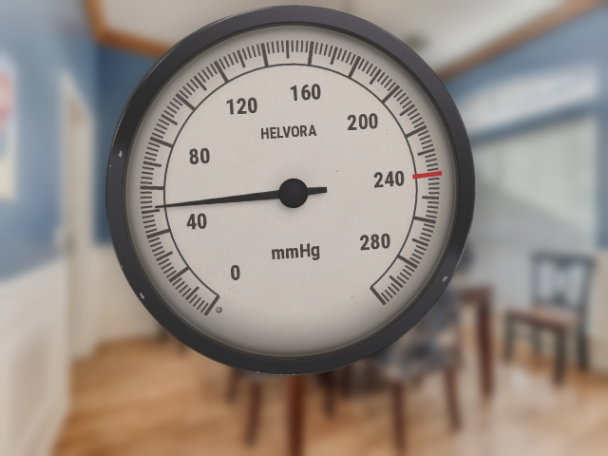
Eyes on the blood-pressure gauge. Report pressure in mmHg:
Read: 52 mmHg
